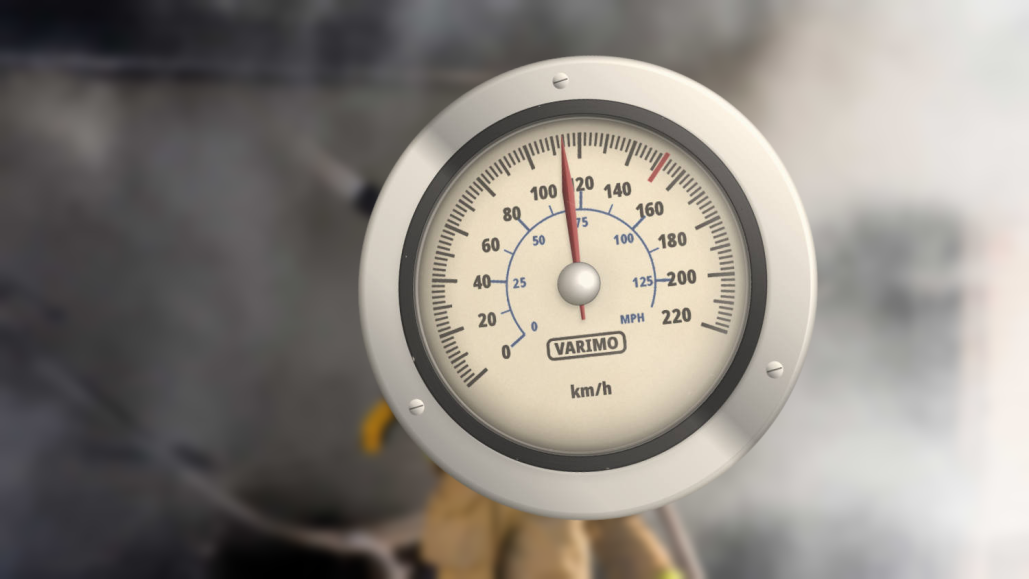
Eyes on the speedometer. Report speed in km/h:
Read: 114 km/h
